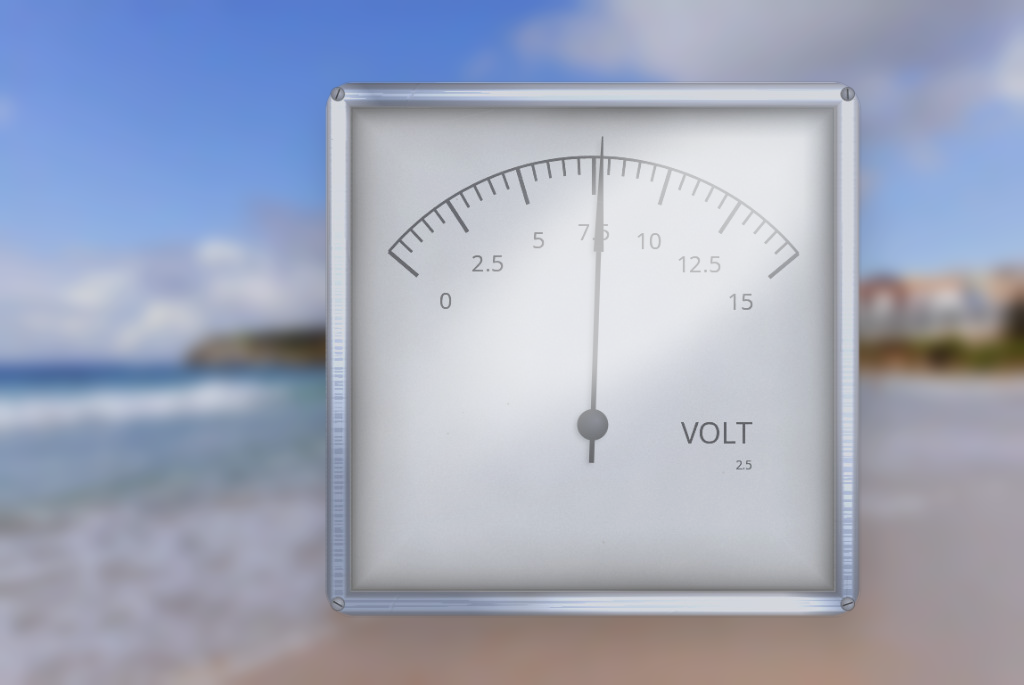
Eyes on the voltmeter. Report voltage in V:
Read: 7.75 V
